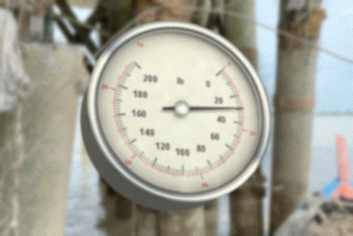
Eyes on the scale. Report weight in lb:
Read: 30 lb
